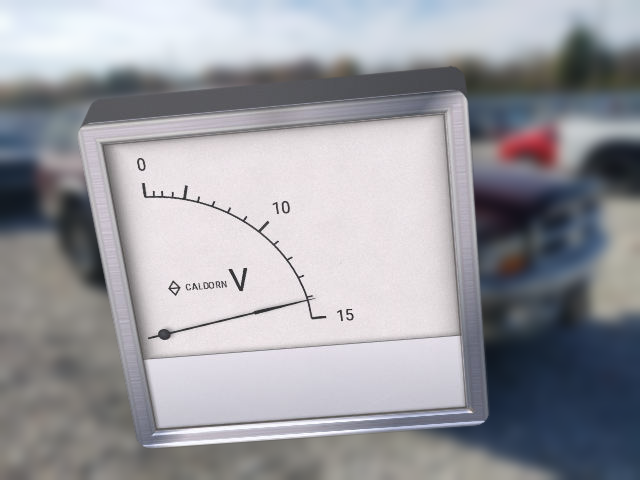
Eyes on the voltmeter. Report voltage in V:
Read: 14 V
